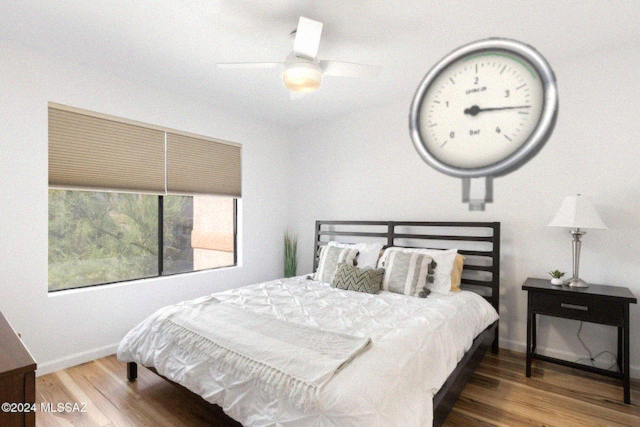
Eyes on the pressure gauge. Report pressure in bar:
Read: 3.4 bar
